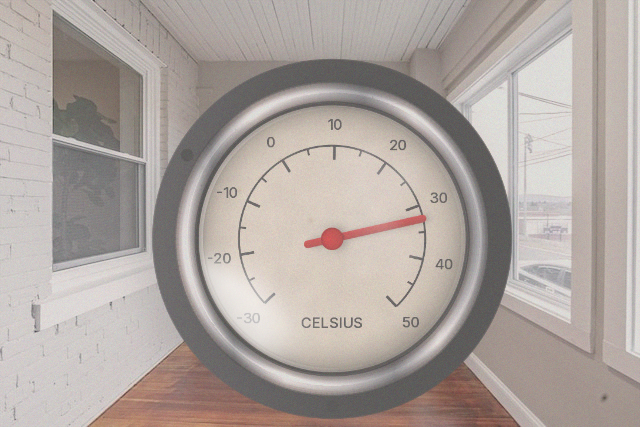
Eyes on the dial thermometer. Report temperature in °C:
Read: 32.5 °C
